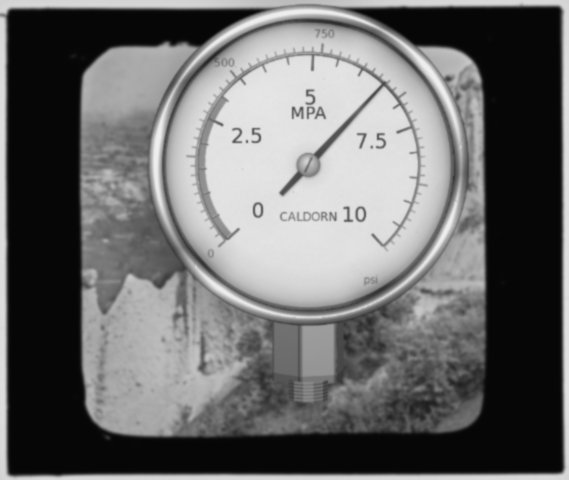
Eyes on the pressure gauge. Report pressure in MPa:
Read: 6.5 MPa
